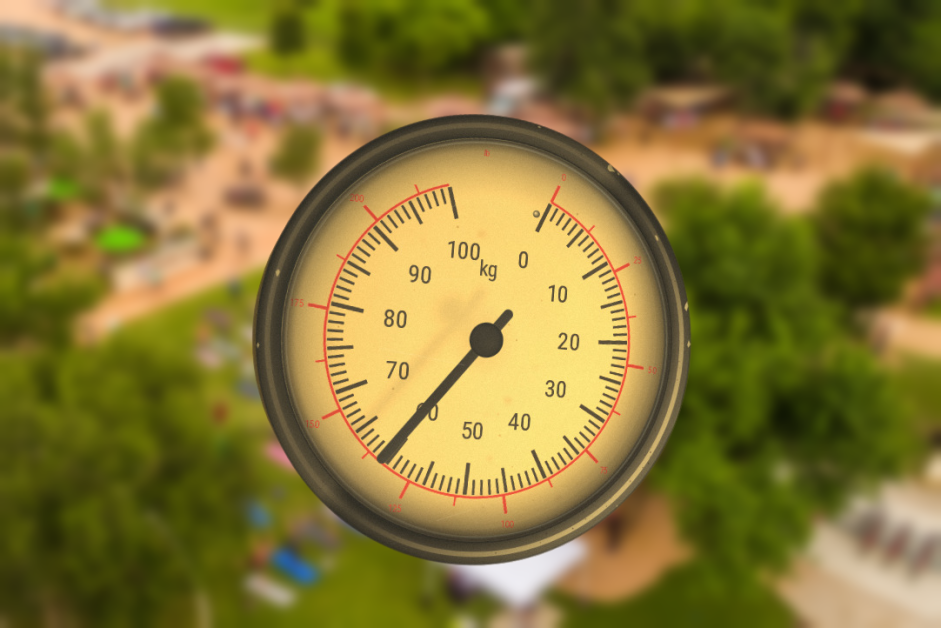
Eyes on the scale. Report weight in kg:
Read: 61 kg
